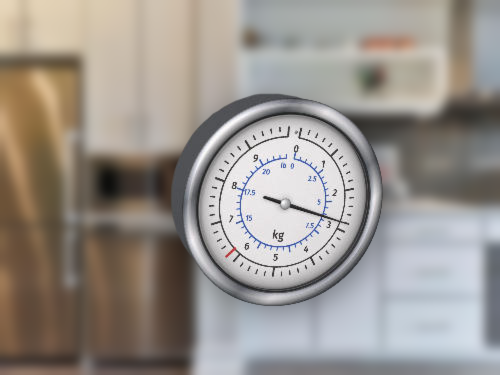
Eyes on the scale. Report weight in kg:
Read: 2.8 kg
